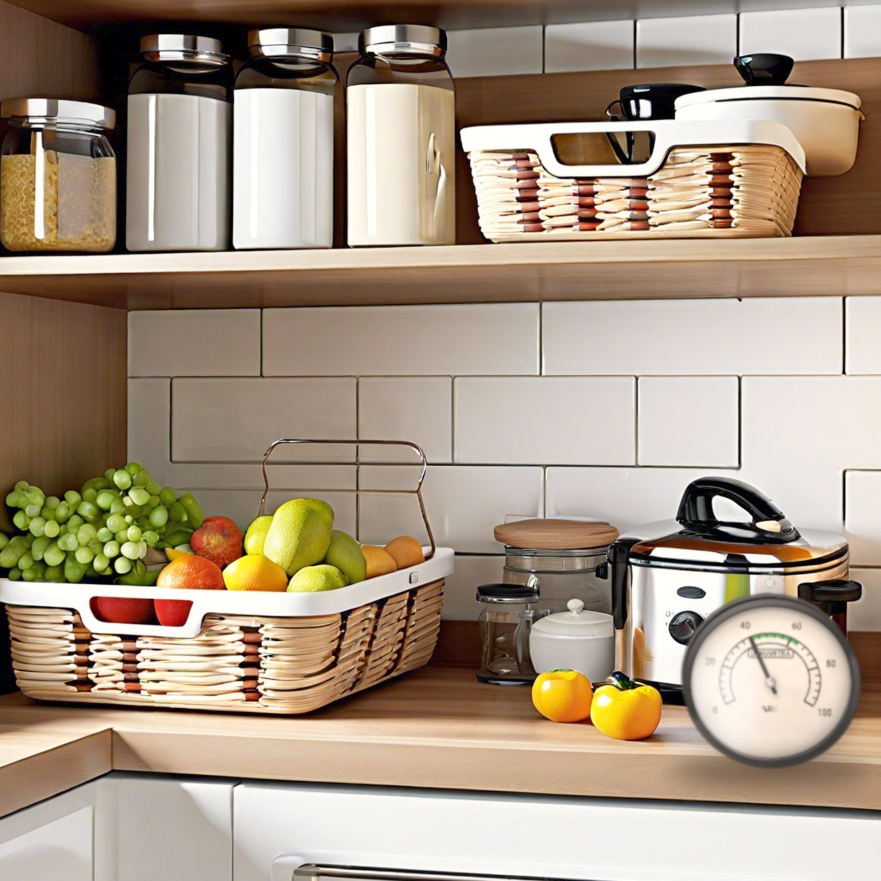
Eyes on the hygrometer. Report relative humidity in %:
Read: 40 %
